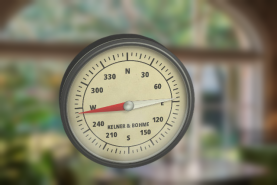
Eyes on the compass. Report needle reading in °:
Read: 265 °
